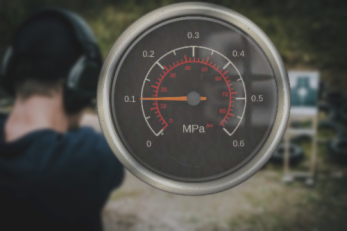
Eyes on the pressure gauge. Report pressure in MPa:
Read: 0.1 MPa
